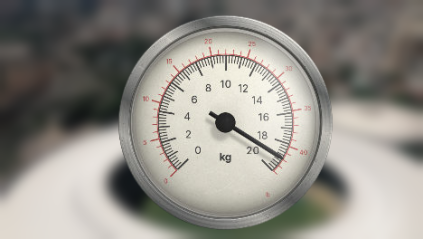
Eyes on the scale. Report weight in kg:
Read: 19 kg
